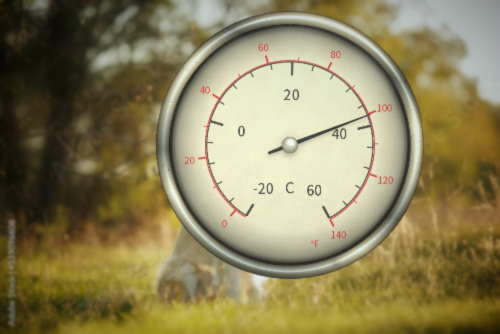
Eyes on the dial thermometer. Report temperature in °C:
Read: 38 °C
